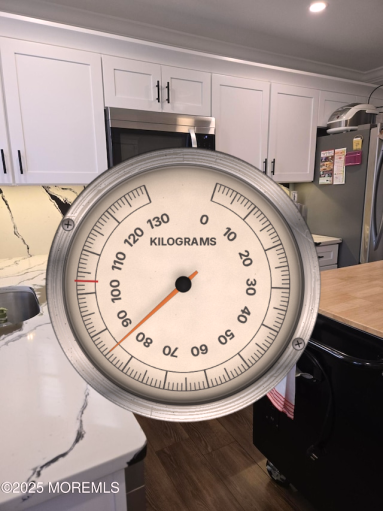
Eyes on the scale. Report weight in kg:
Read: 85 kg
